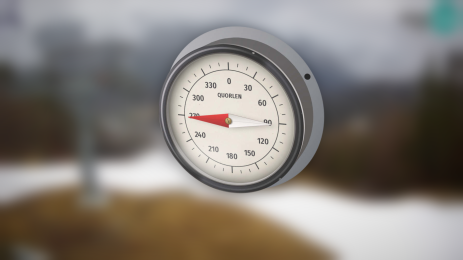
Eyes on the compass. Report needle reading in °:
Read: 270 °
